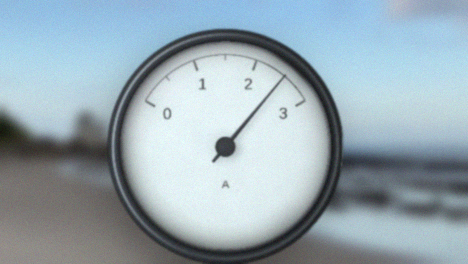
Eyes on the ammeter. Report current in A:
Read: 2.5 A
